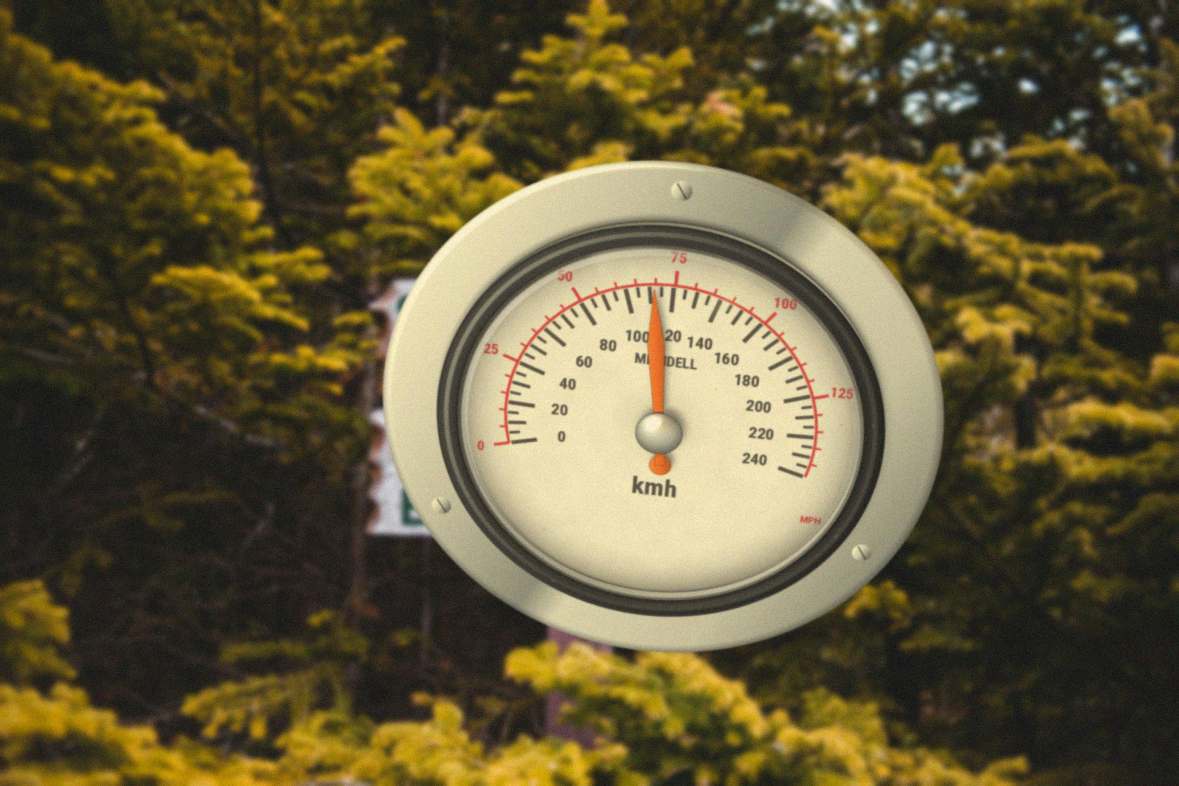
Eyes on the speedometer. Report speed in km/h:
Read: 112.5 km/h
